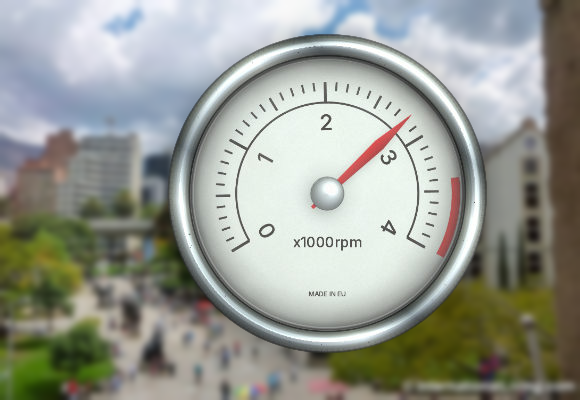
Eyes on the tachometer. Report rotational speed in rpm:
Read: 2800 rpm
